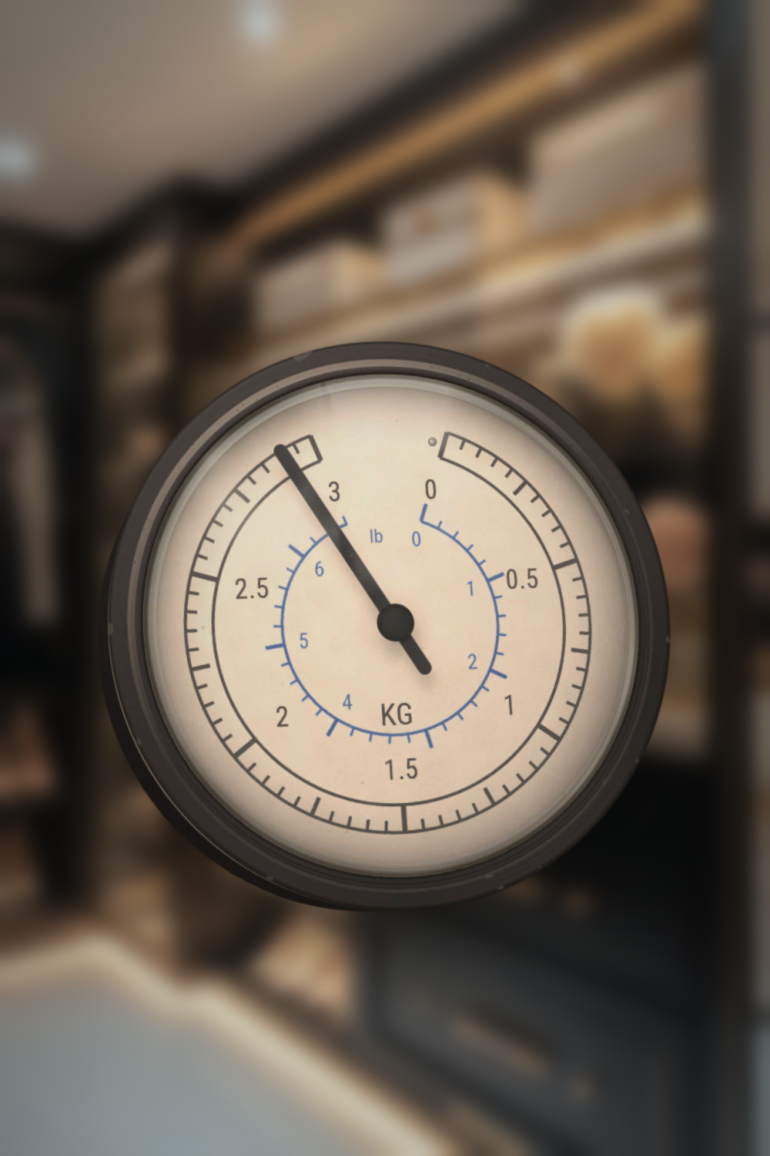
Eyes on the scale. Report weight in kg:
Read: 2.9 kg
